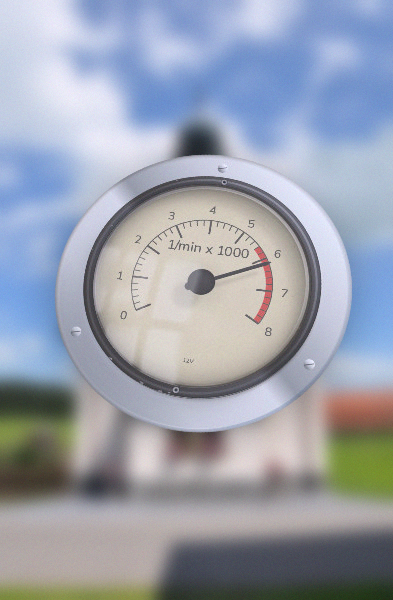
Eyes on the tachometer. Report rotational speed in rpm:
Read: 6200 rpm
